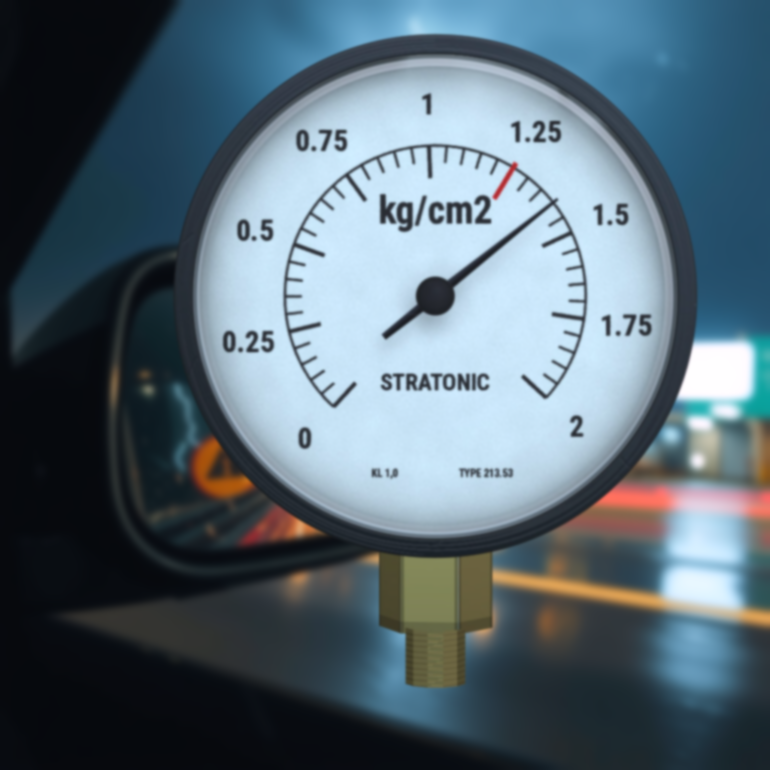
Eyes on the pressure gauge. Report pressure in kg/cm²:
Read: 1.4 kg/cm²
